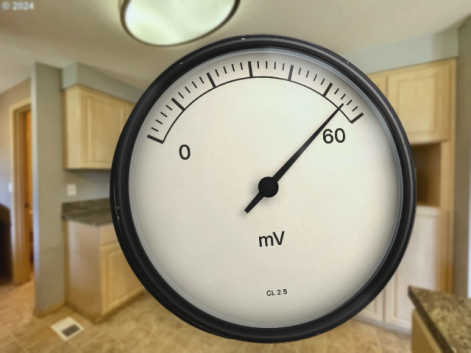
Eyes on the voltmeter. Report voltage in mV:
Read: 55 mV
